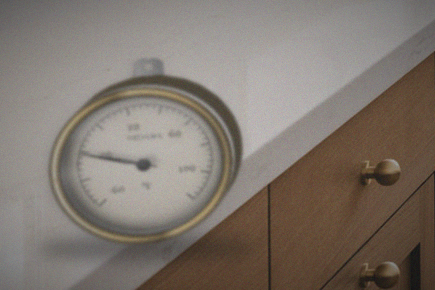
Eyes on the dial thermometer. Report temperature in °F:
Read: -20 °F
